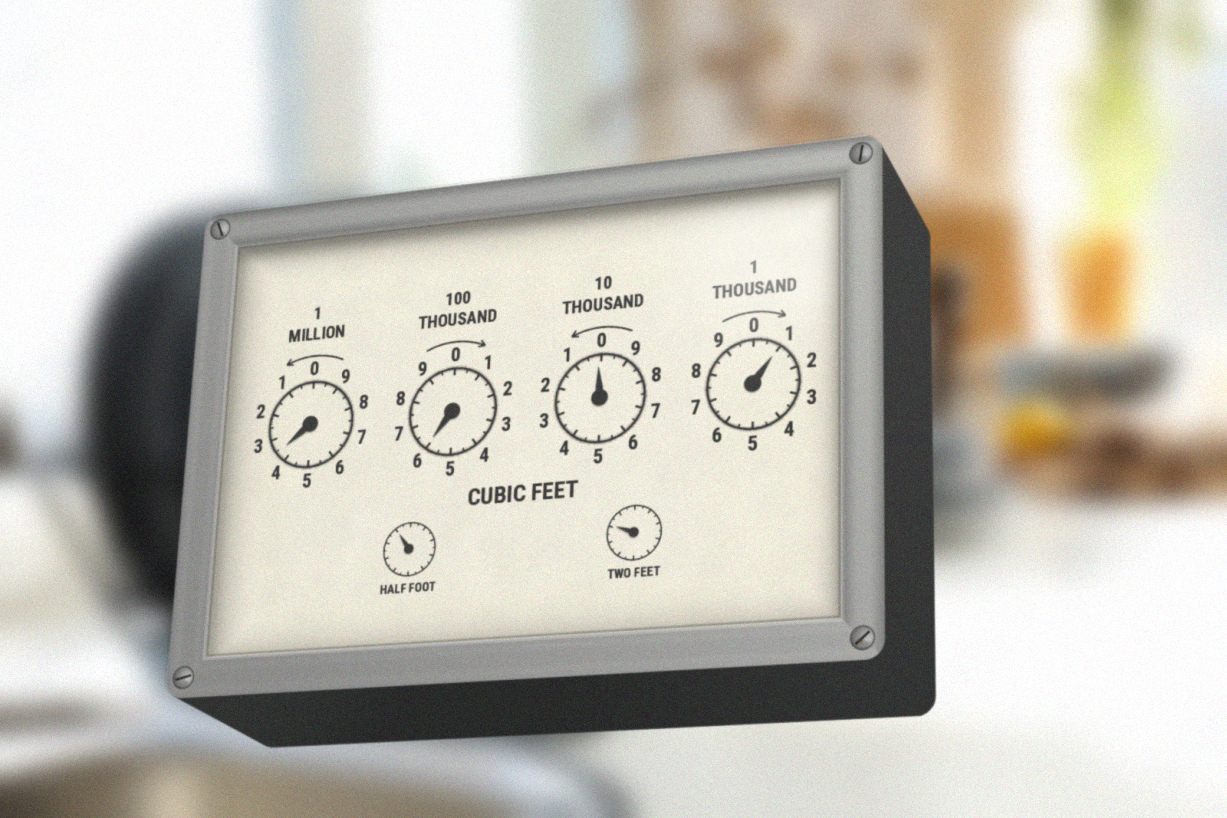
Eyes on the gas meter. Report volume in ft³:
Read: 360100 ft³
